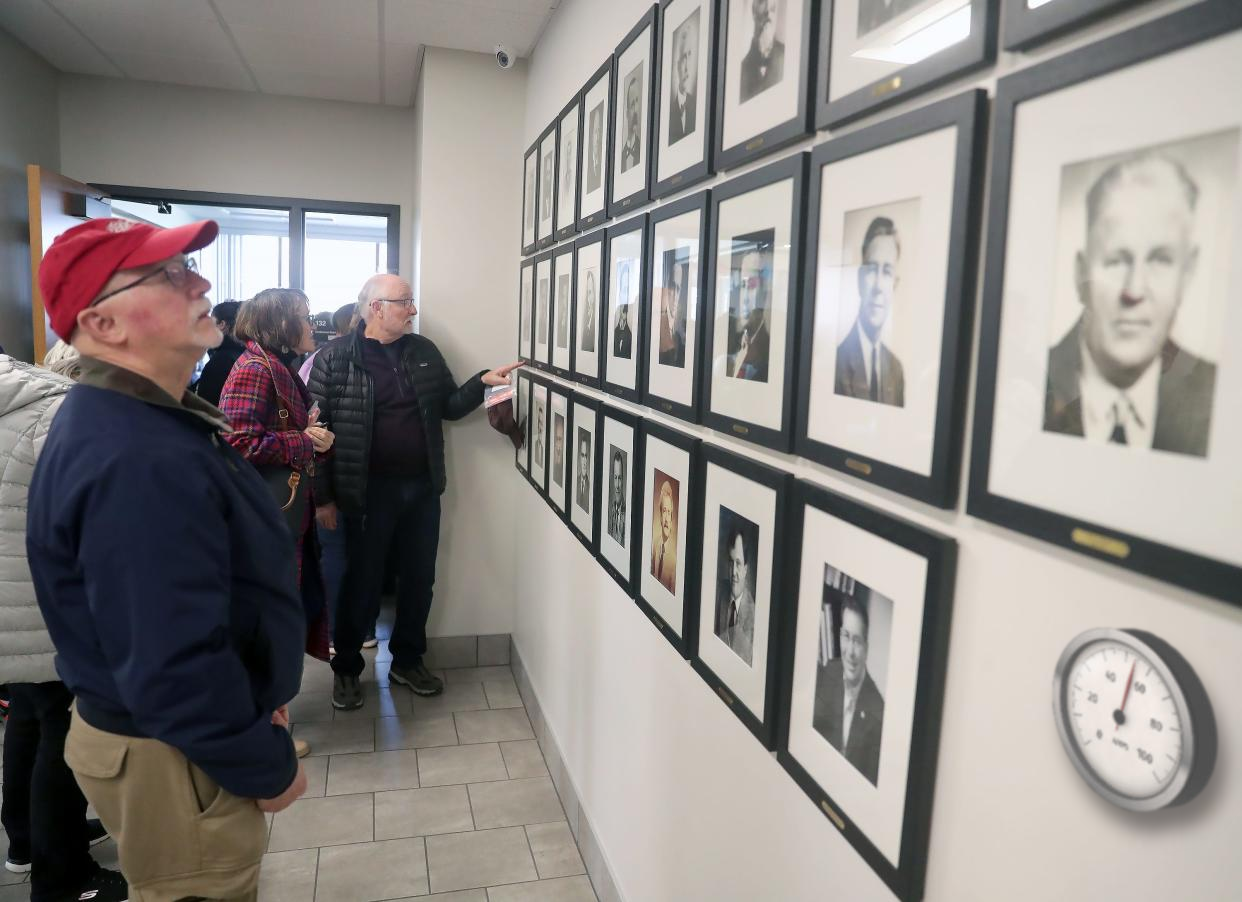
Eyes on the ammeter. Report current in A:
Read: 55 A
